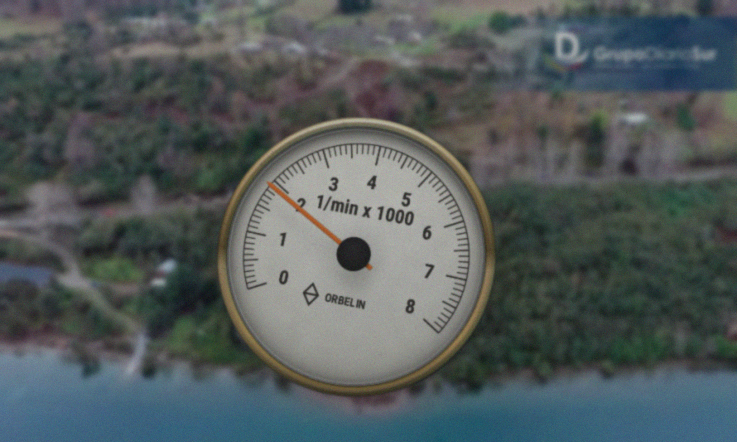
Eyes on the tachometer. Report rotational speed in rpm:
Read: 1900 rpm
